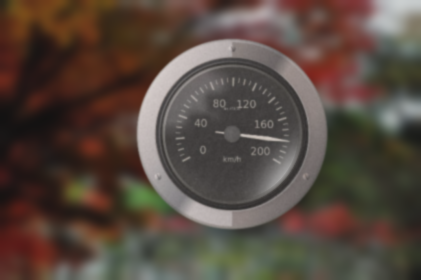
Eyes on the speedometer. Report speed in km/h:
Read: 180 km/h
